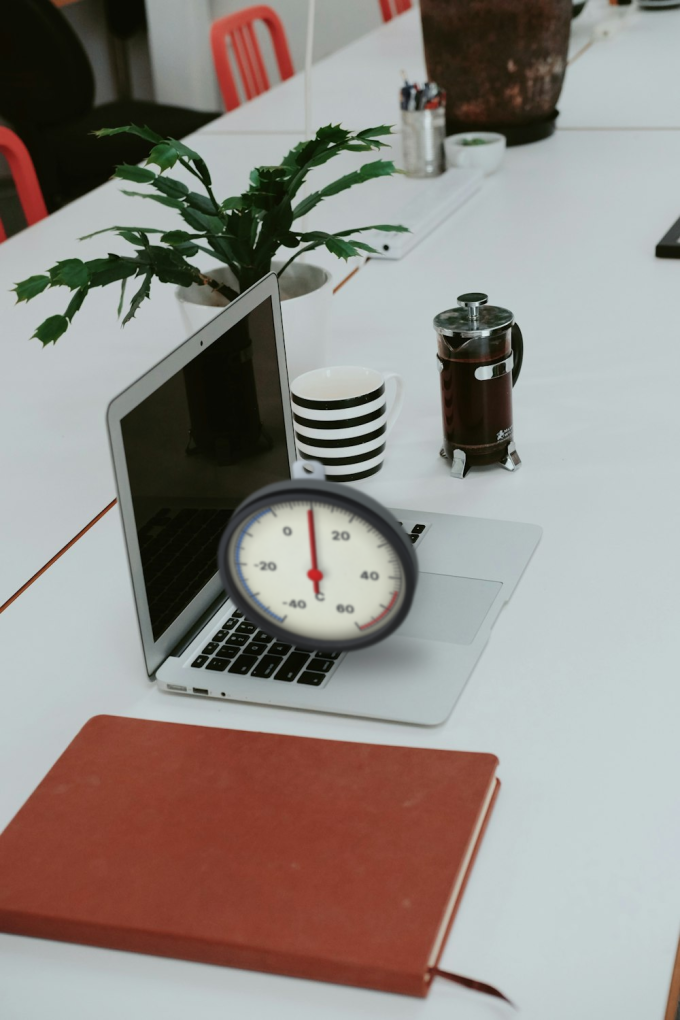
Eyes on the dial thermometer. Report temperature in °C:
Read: 10 °C
